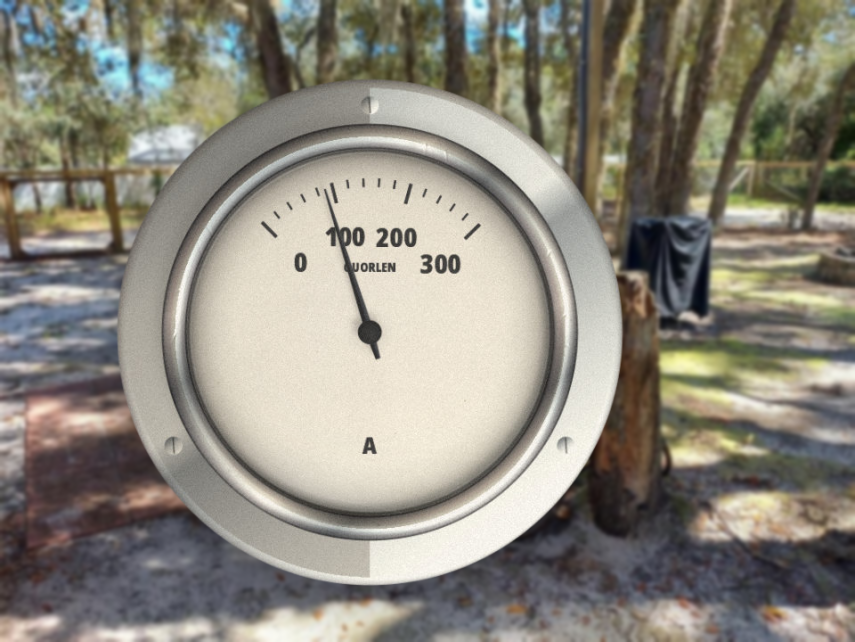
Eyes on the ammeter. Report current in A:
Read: 90 A
